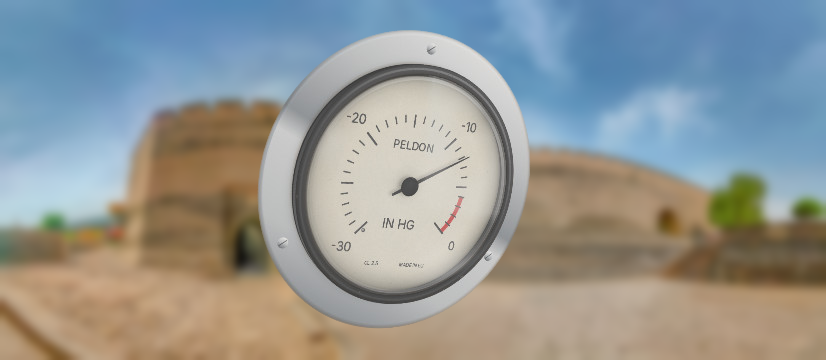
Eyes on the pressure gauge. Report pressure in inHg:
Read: -8 inHg
